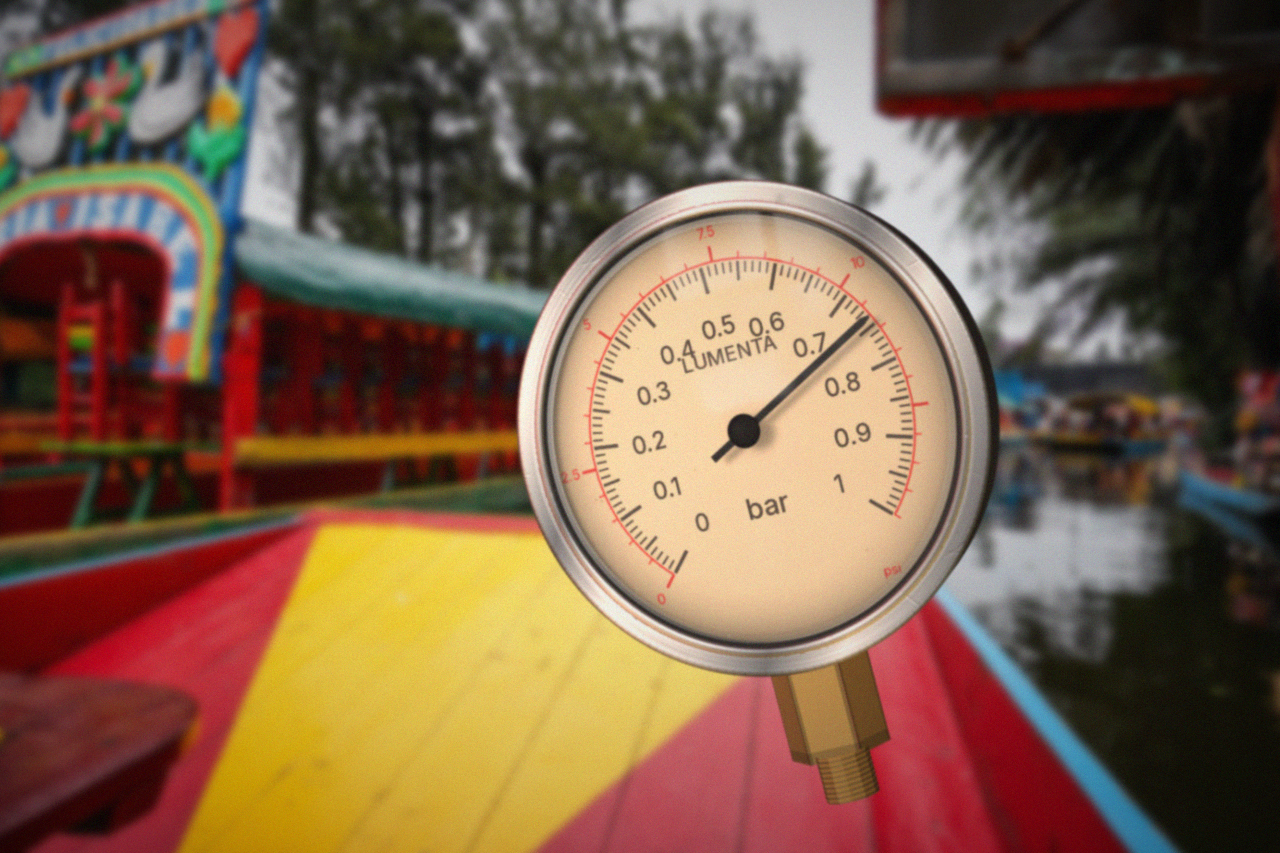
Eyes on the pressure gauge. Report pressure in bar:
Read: 0.74 bar
